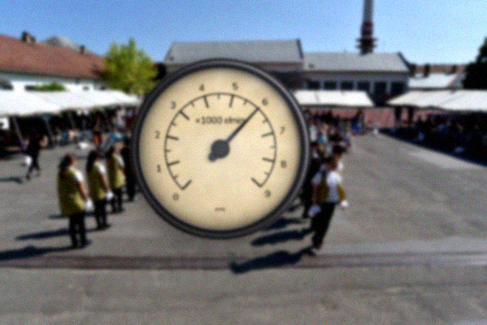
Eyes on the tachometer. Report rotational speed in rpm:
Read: 6000 rpm
